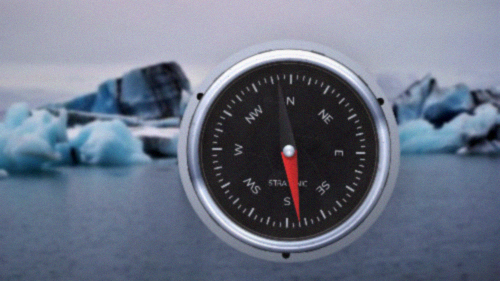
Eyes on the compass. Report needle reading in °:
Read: 170 °
